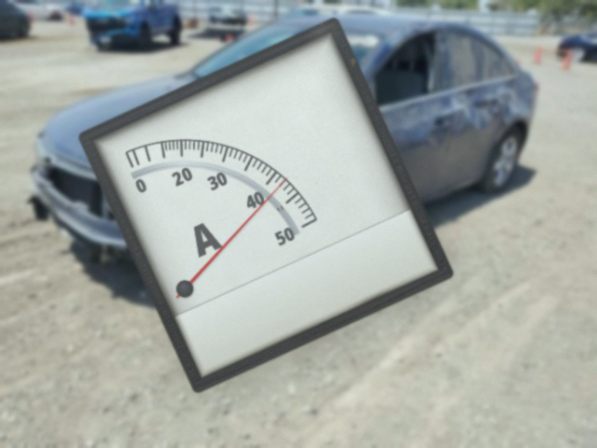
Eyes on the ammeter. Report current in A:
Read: 42 A
